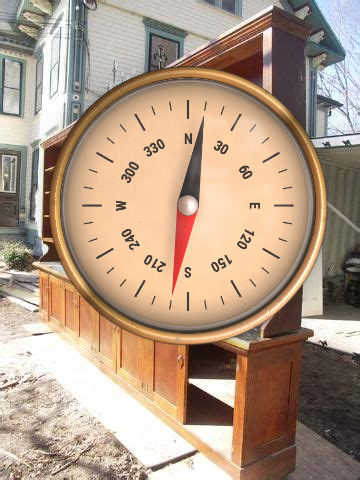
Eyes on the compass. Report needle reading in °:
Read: 190 °
